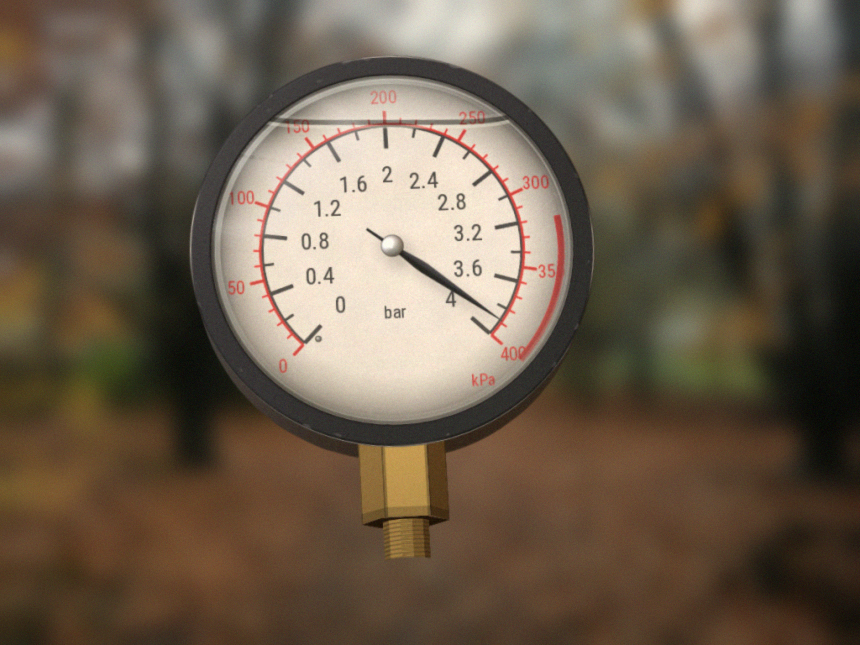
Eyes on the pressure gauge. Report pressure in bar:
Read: 3.9 bar
